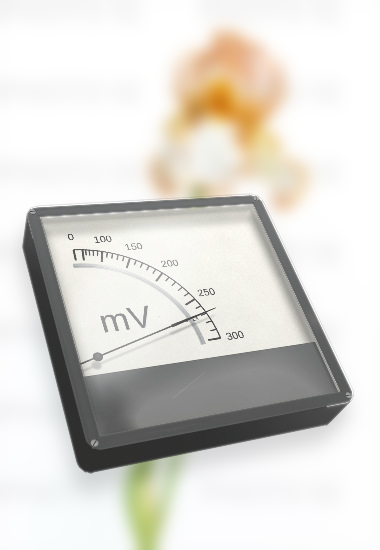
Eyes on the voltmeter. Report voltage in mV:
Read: 270 mV
